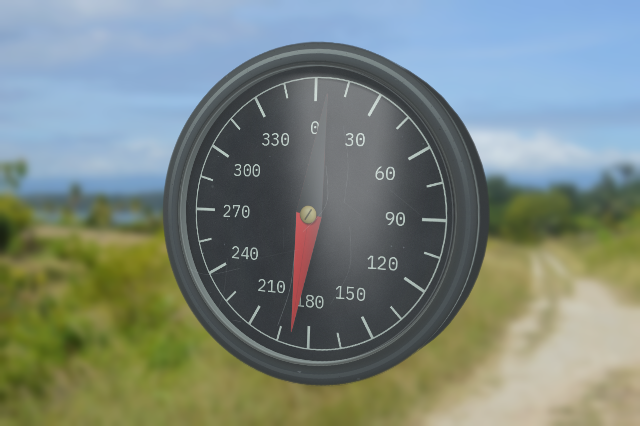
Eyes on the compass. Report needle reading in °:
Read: 187.5 °
